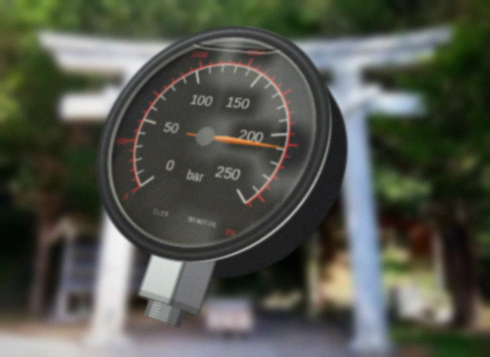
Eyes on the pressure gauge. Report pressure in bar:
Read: 210 bar
